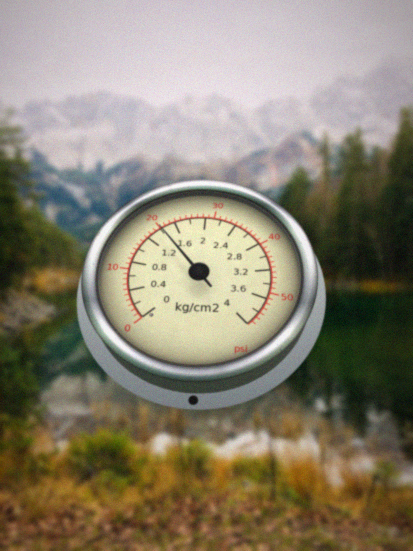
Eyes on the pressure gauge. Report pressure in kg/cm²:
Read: 1.4 kg/cm²
